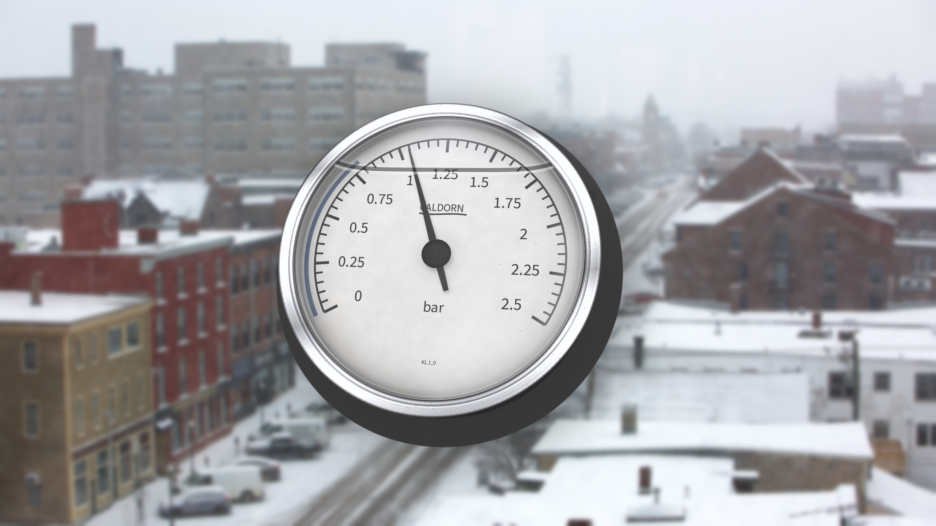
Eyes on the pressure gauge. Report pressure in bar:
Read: 1.05 bar
